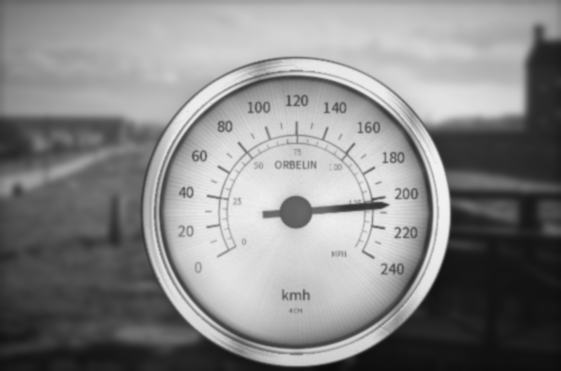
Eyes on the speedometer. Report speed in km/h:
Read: 205 km/h
